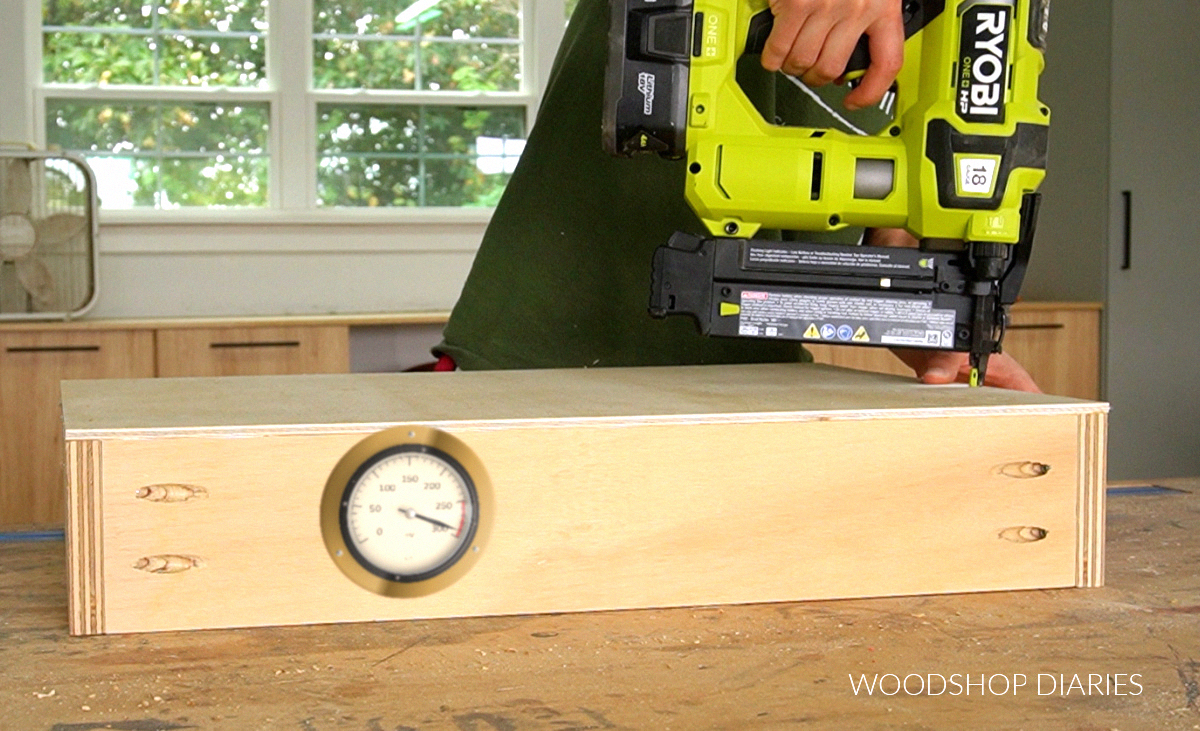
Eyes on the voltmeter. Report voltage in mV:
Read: 290 mV
